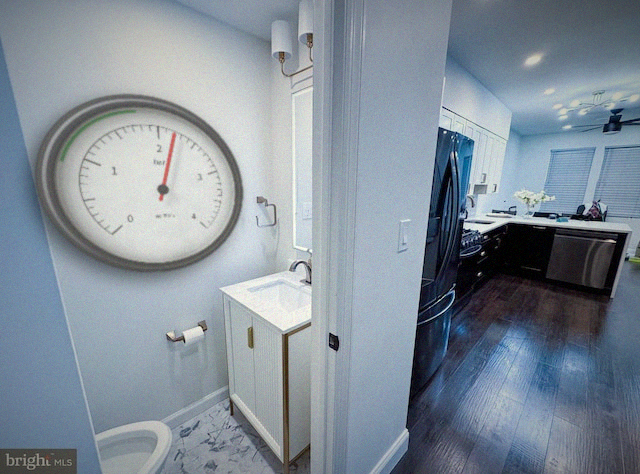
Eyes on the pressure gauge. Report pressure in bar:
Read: 2.2 bar
